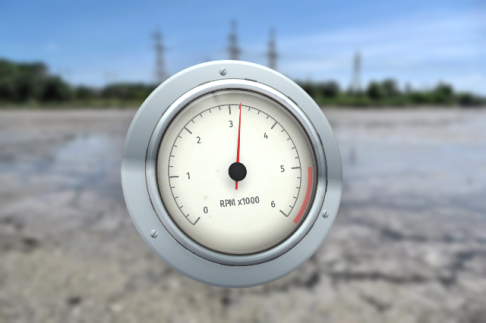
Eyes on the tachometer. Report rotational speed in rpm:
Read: 3200 rpm
